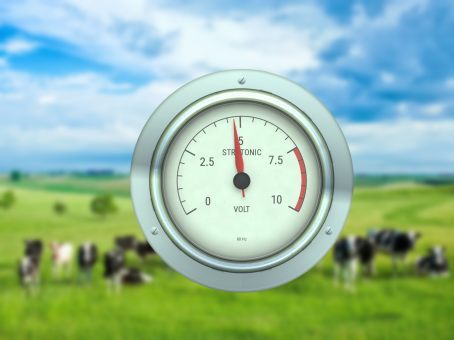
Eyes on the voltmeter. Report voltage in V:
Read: 4.75 V
